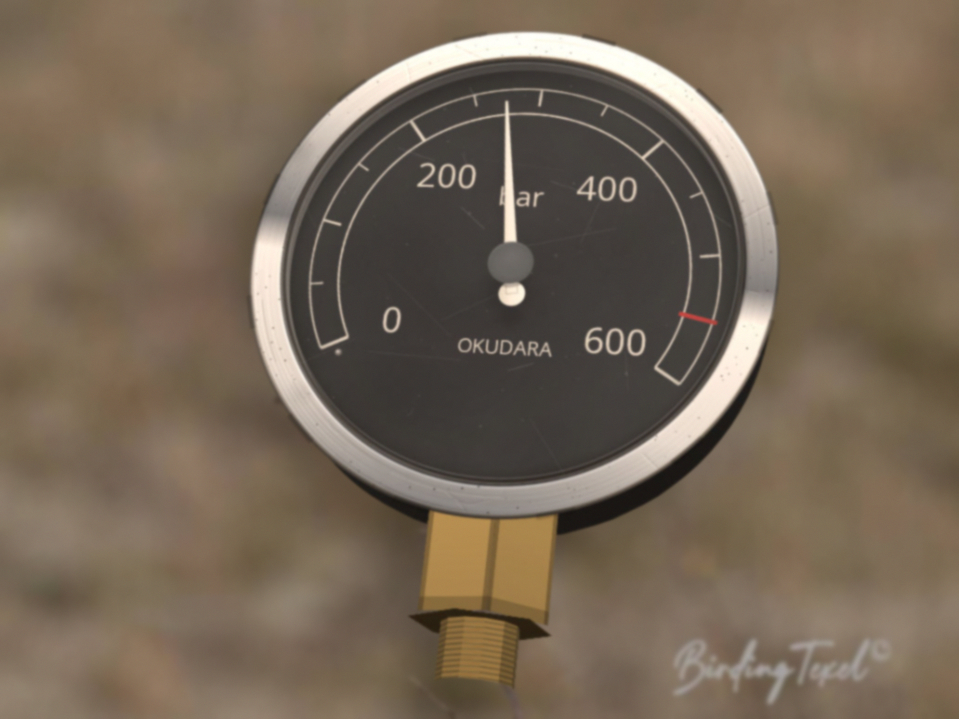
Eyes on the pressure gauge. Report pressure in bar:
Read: 275 bar
